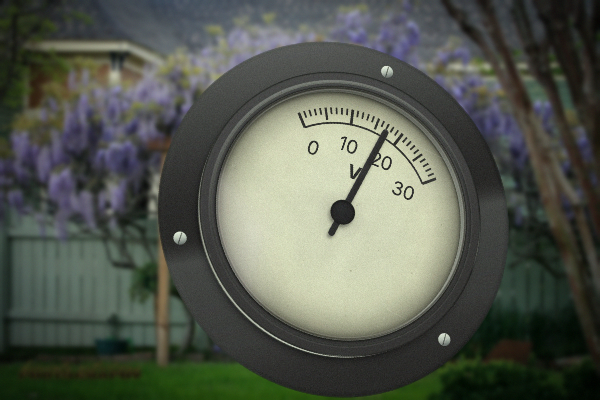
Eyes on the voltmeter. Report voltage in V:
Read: 17 V
